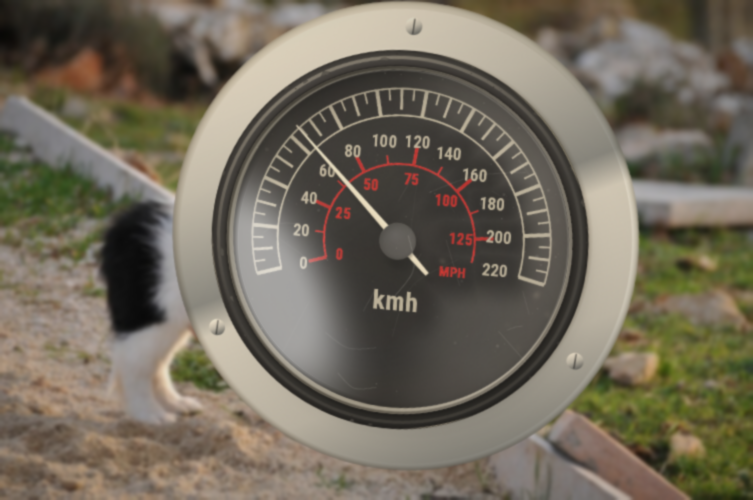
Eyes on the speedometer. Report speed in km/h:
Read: 65 km/h
